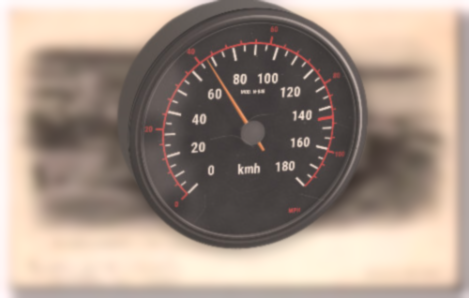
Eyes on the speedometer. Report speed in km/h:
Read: 67.5 km/h
